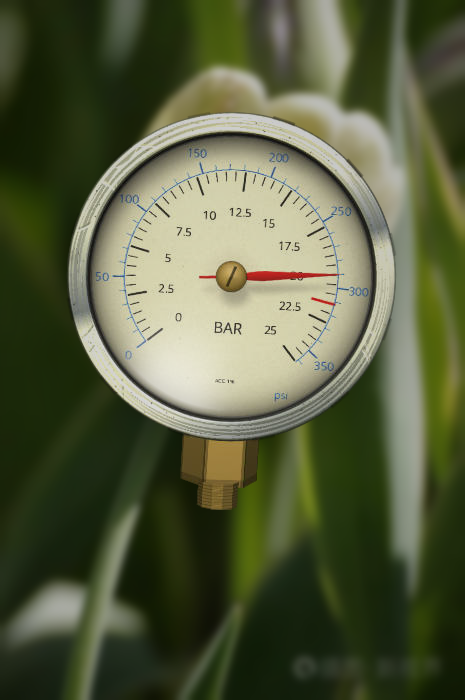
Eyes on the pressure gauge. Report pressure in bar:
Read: 20 bar
